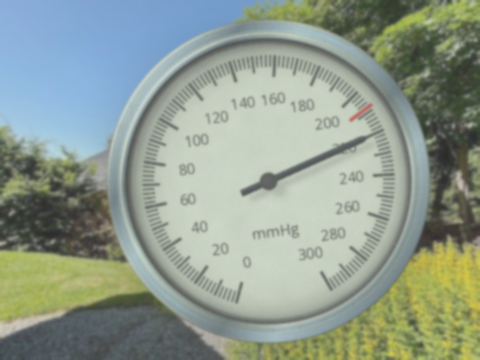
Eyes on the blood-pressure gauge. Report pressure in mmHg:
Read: 220 mmHg
